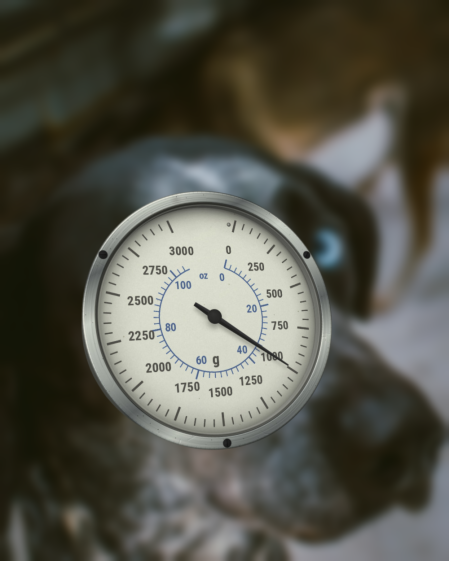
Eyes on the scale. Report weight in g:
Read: 1000 g
